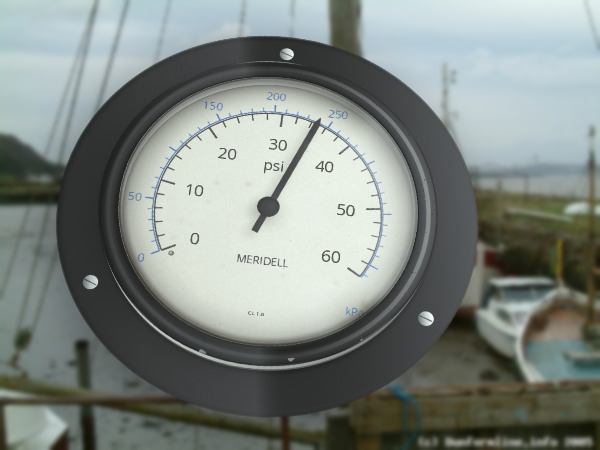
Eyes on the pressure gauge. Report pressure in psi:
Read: 35 psi
